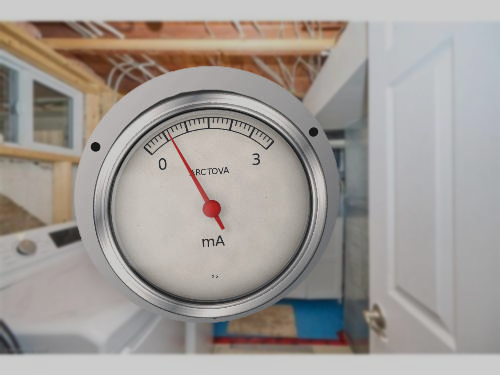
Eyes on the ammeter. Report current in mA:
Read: 0.6 mA
